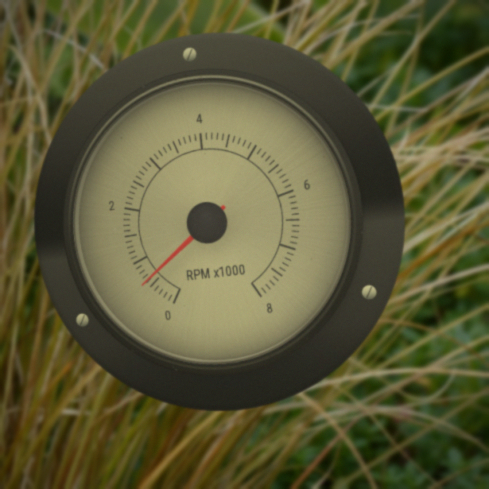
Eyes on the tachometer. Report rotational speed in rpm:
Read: 600 rpm
